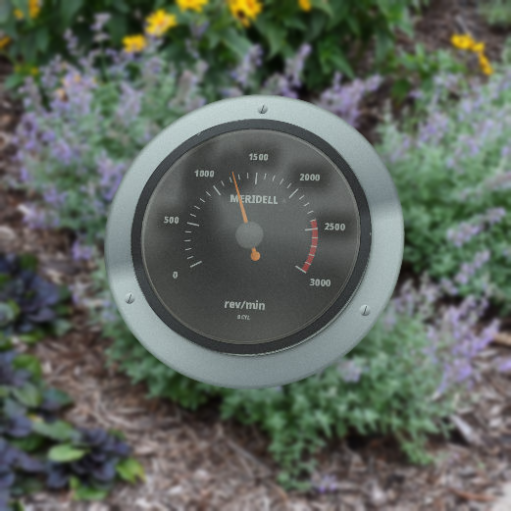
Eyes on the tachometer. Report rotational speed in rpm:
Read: 1250 rpm
